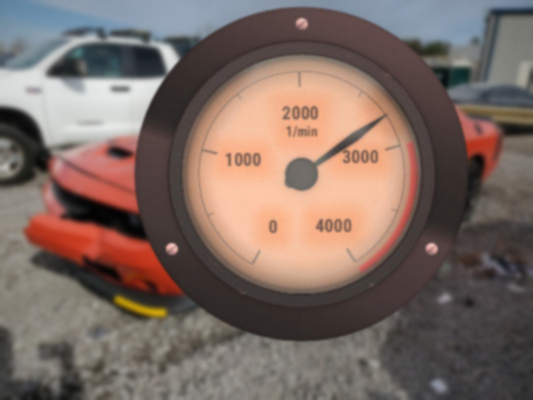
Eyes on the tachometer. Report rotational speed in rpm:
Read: 2750 rpm
